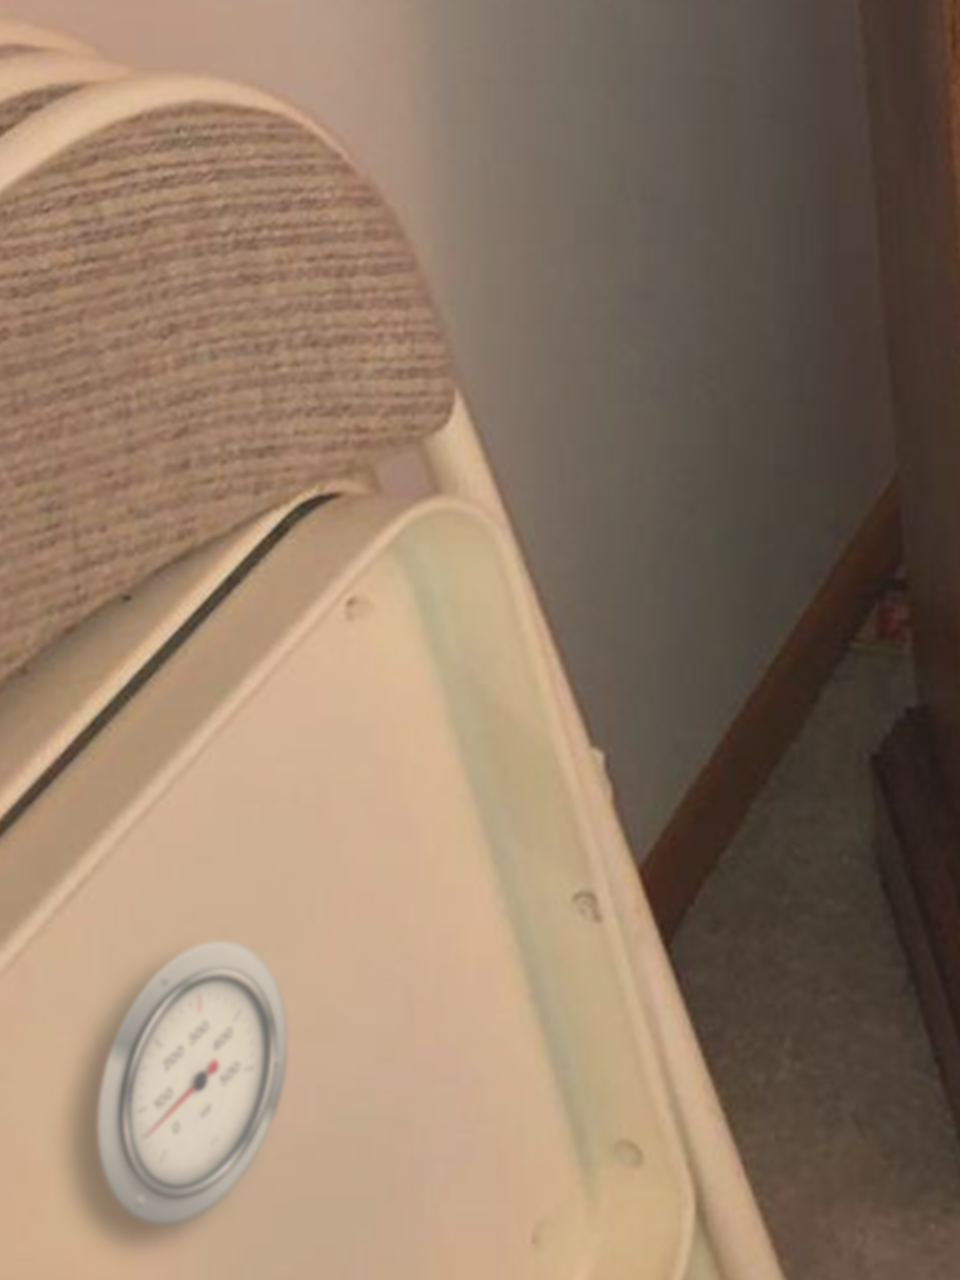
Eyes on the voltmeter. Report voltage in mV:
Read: 60 mV
